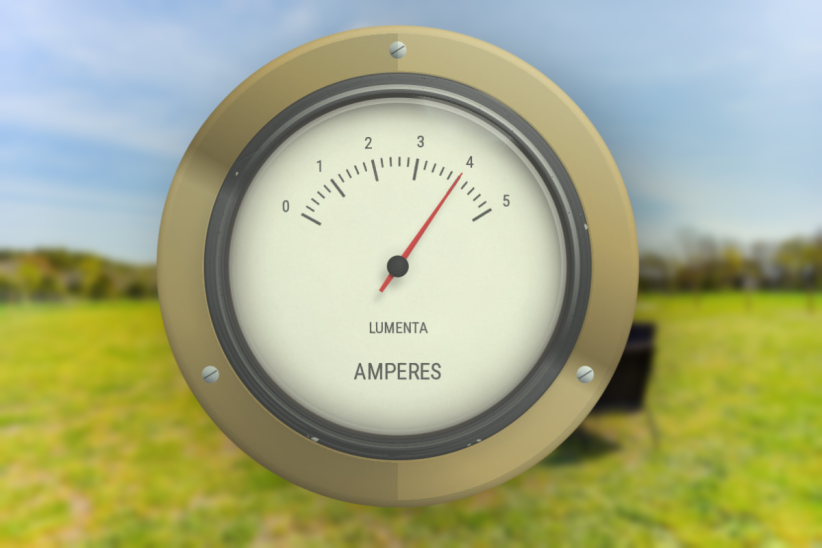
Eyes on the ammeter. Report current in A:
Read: 4 A
